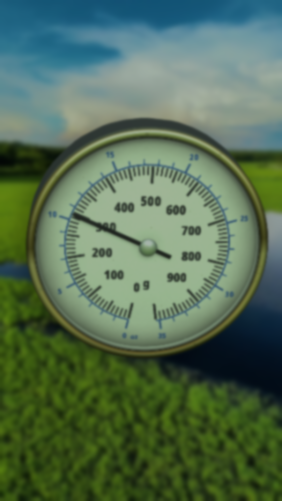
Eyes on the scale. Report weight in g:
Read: 300 g
